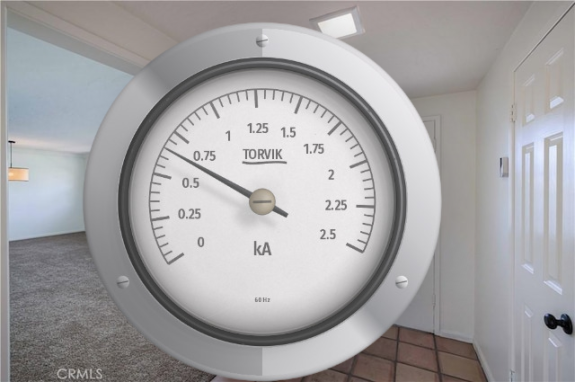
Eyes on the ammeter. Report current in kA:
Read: 0.65 kA
